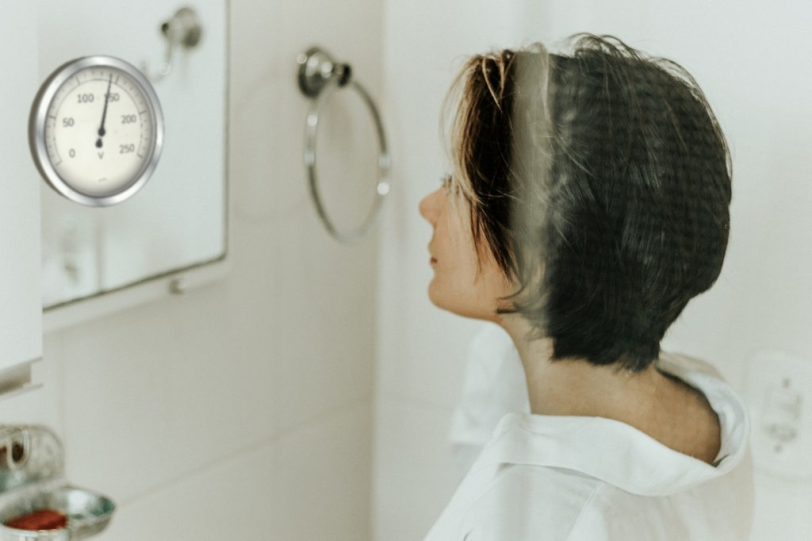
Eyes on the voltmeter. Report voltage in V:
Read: 140 V
